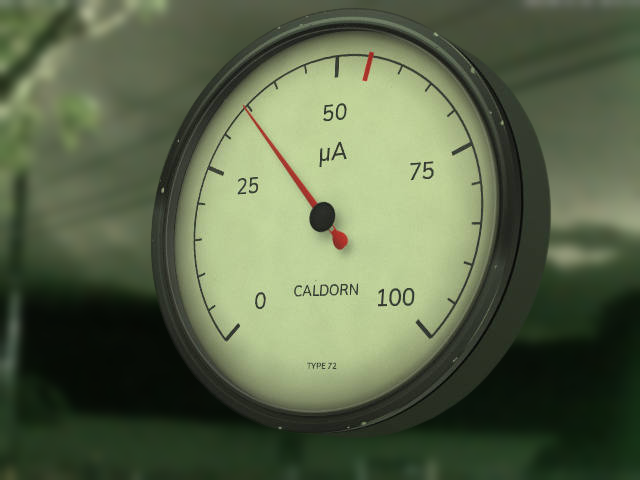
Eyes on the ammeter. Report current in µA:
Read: 35 µA
